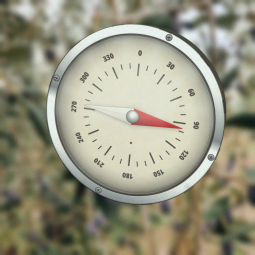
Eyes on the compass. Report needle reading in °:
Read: 95 °
